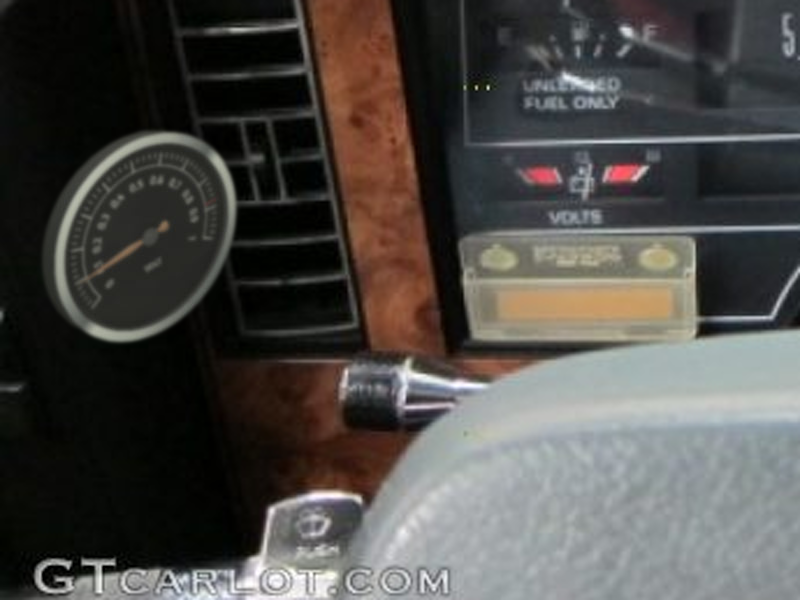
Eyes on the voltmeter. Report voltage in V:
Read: 0.1 V
